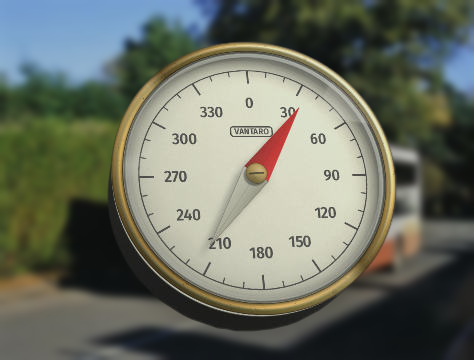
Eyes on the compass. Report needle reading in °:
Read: 35 °
